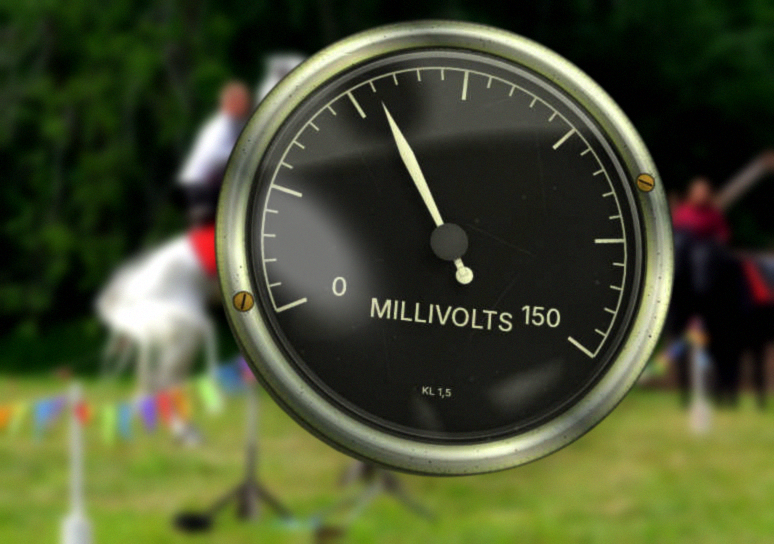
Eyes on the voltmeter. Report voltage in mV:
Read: 55 mV
